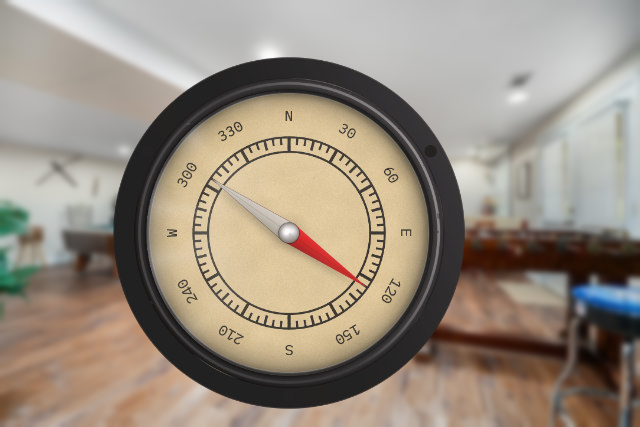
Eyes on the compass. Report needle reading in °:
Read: 125 °
